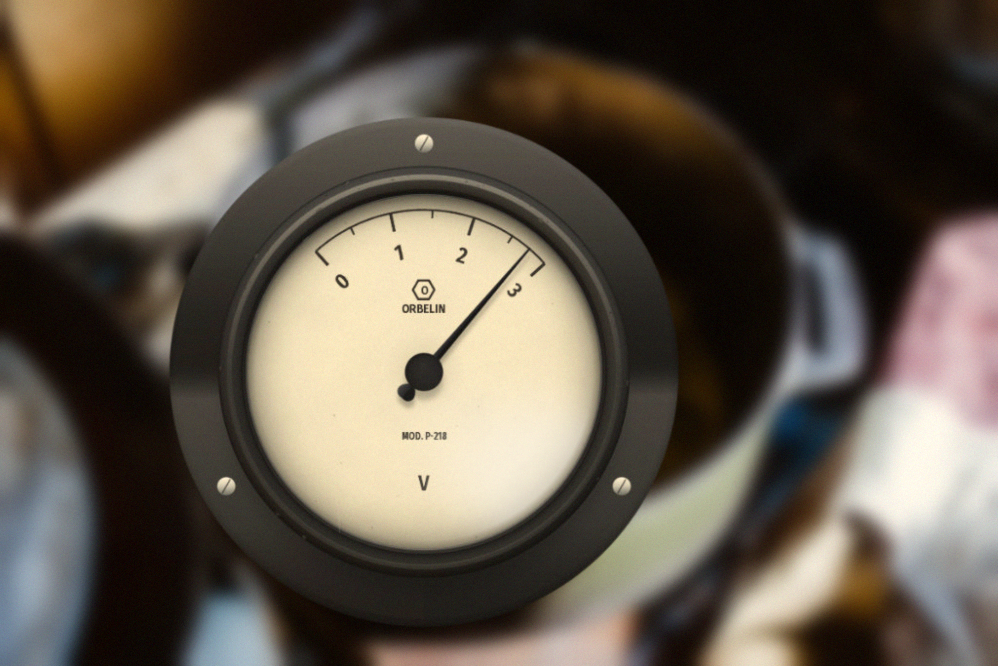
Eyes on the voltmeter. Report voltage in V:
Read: 2.75 V
